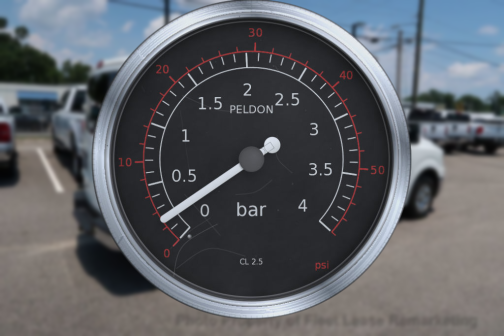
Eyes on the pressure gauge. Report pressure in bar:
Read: 0.2 bar
